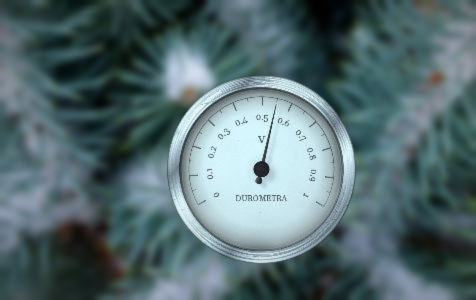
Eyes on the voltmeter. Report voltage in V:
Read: 0.55 V
